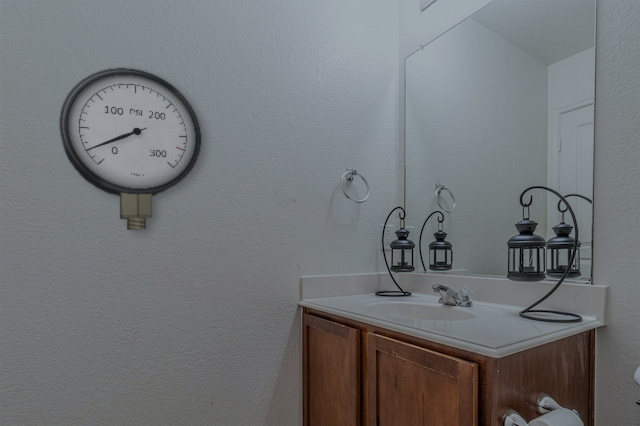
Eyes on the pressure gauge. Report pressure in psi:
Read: 20 psi
